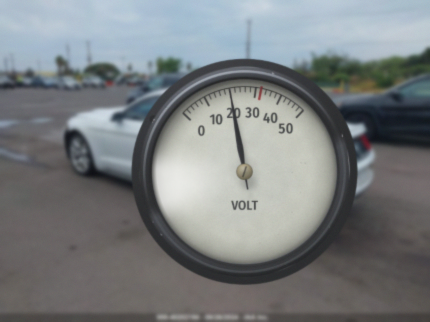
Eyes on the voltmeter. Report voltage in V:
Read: 20 V
